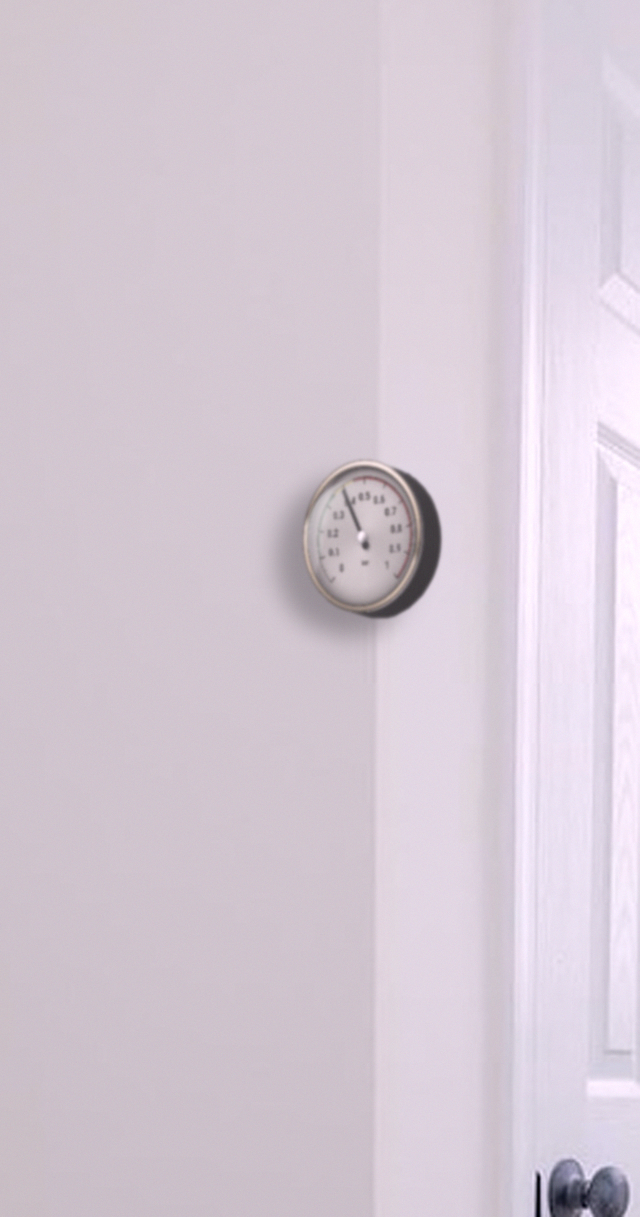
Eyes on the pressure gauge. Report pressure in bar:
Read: 0.4 bar
